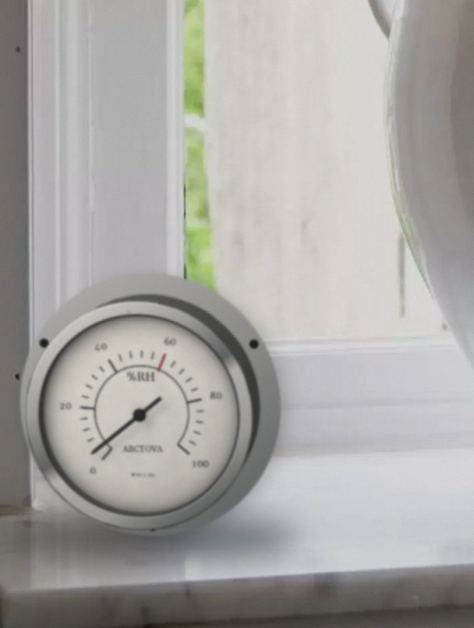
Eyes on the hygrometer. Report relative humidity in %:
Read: 4 %
